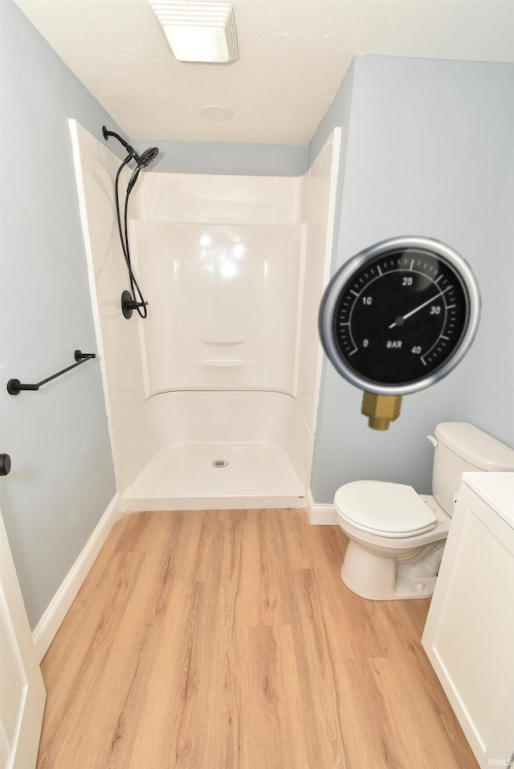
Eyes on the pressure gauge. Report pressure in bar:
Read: 27 bar
